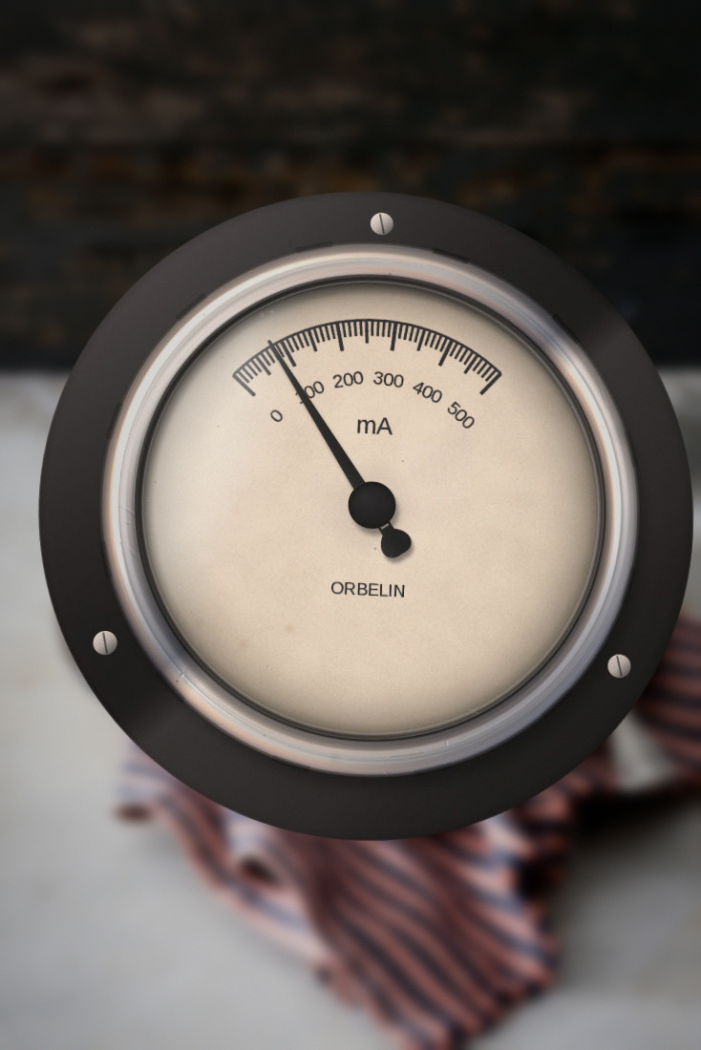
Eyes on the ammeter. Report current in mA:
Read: 80 mA
